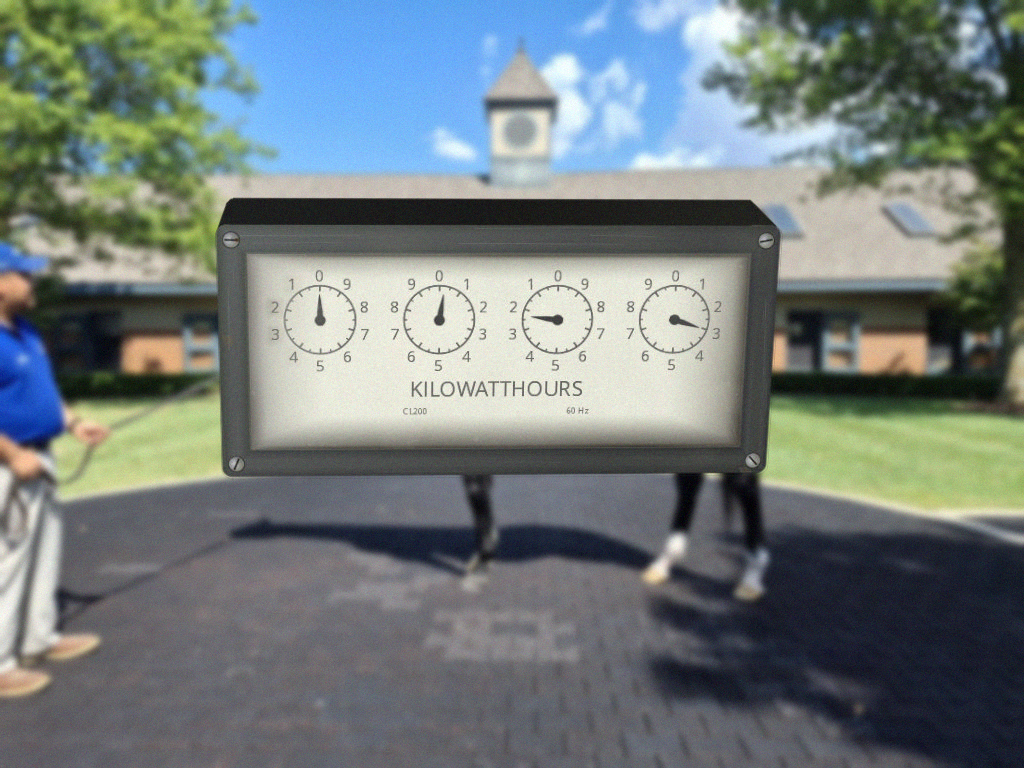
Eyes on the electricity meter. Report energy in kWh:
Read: 23 kWh
